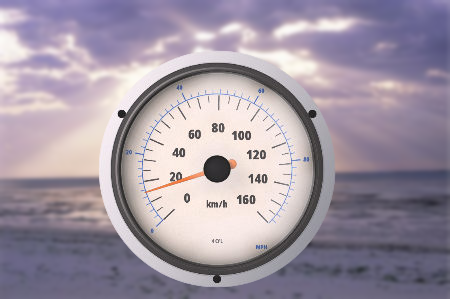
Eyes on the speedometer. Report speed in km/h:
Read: 15 km/h
